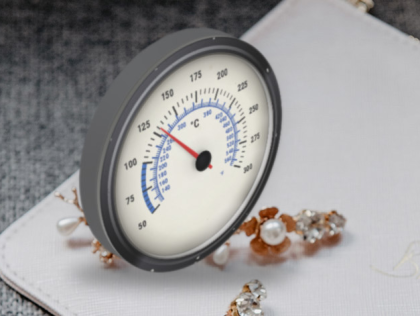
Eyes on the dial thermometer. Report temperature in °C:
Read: 130 °C
